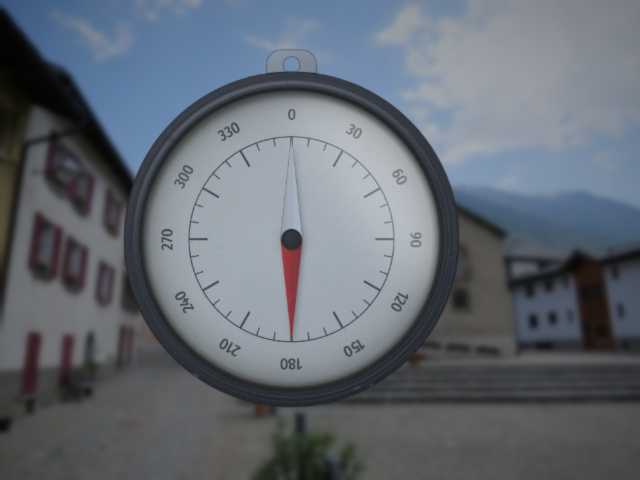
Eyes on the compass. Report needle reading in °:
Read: 180 °
